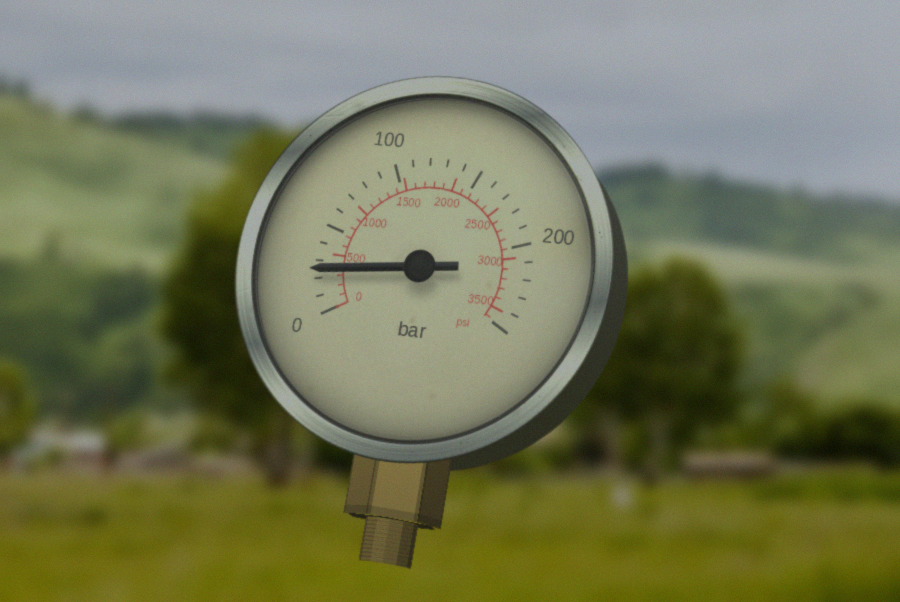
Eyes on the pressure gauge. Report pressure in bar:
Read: 25 bar
